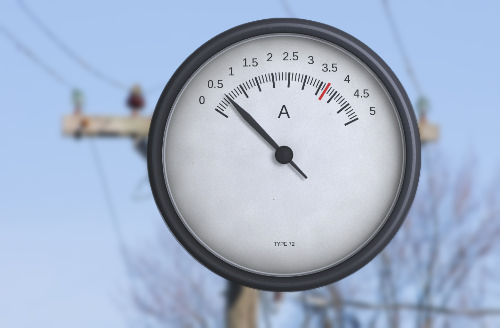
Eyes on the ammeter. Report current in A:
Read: 0.5 A
